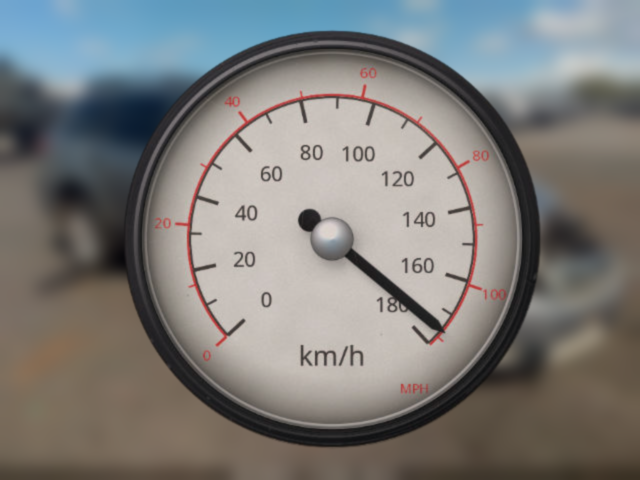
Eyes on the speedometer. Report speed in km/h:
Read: 175 km/h
